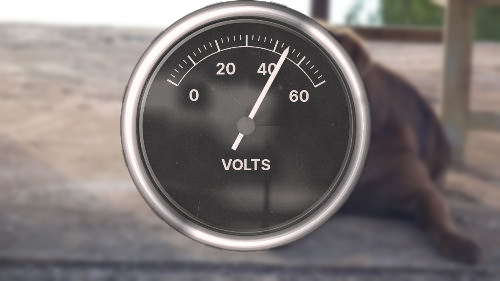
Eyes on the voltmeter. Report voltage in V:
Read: 44 V
